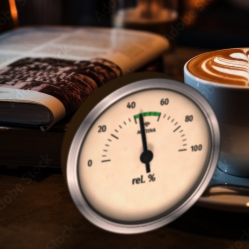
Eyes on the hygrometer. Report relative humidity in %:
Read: 44 %
